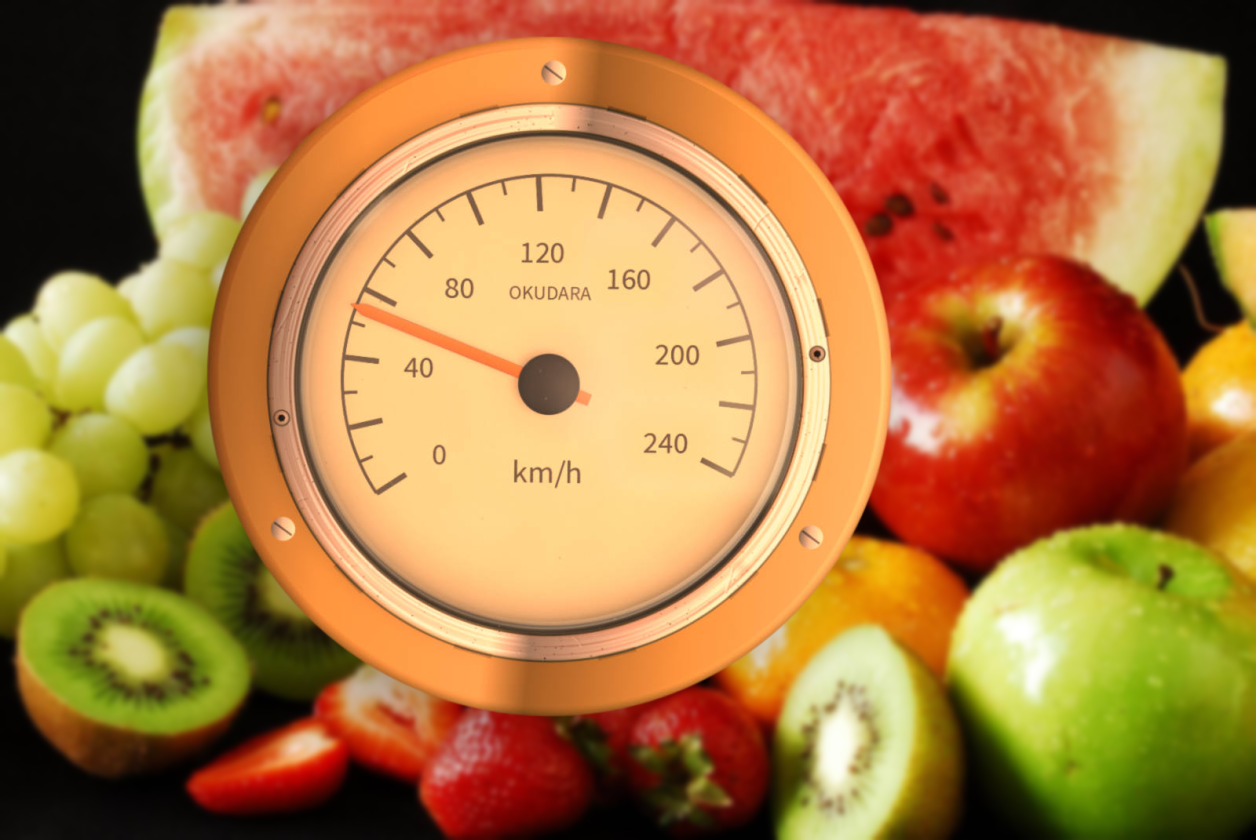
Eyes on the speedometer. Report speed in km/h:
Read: 55 km/h
